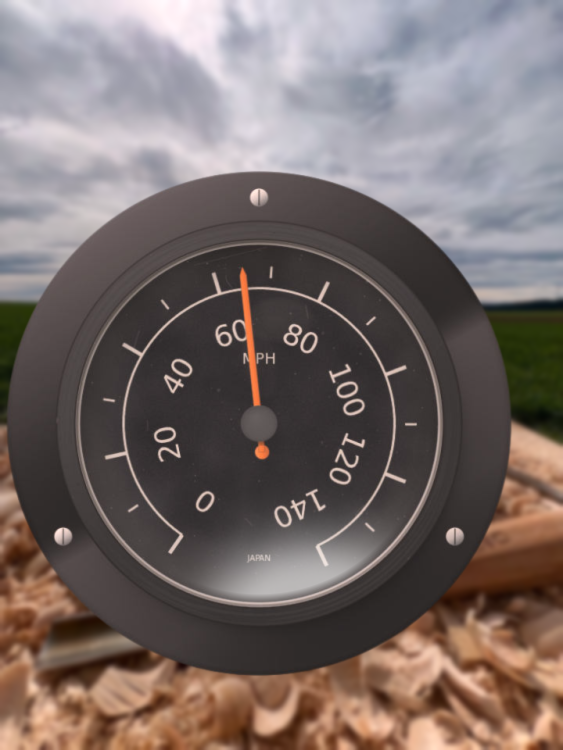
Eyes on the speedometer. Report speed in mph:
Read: 65 mph
